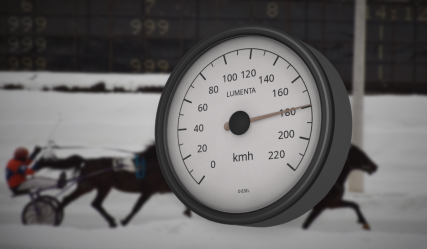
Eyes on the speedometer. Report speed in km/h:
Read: 180 km/h
